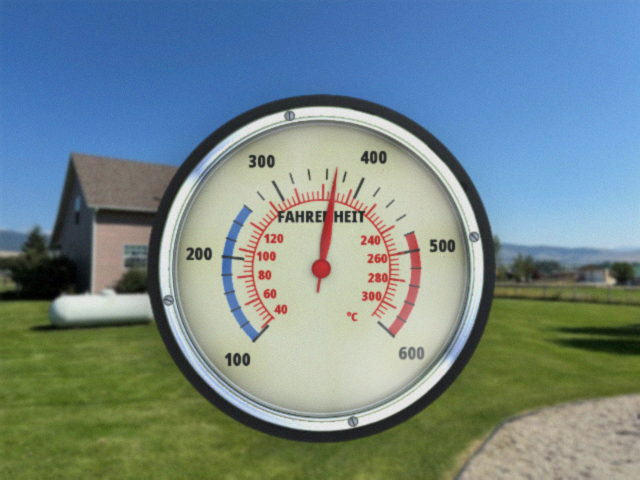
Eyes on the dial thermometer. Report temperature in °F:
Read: 370 °F
